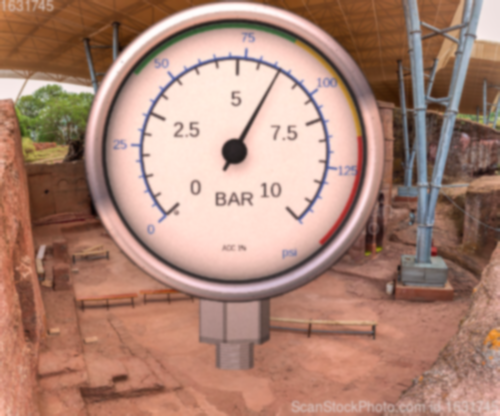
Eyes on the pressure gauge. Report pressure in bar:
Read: 6 bar
